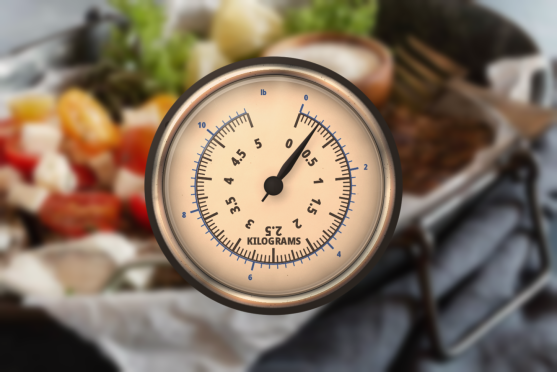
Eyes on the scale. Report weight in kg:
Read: 0.25 kg
